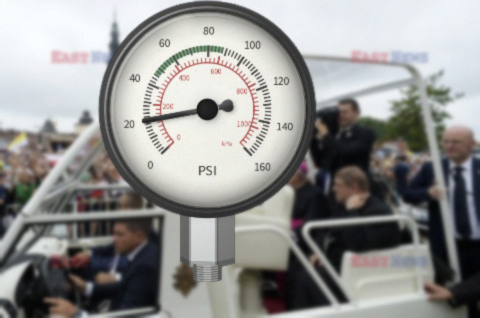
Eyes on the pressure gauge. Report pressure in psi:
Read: 20 psi
